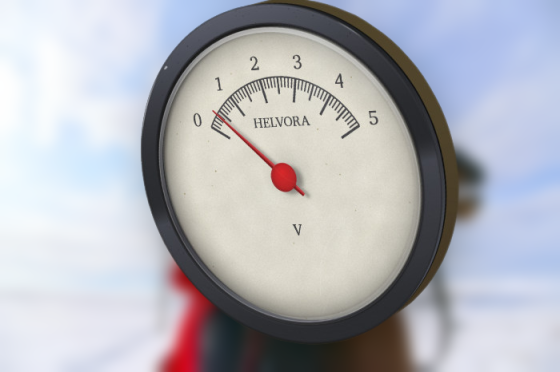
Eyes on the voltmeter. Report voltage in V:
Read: 0.5 V
